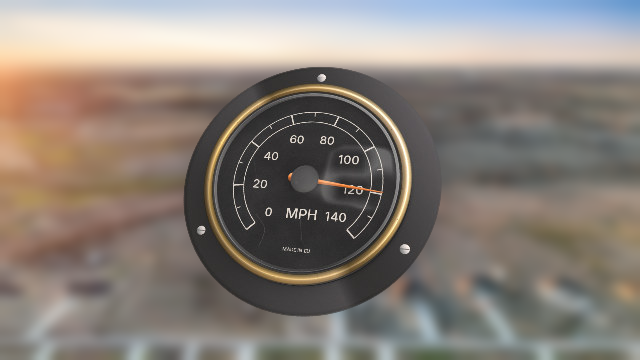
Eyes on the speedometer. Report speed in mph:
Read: 120 mph
